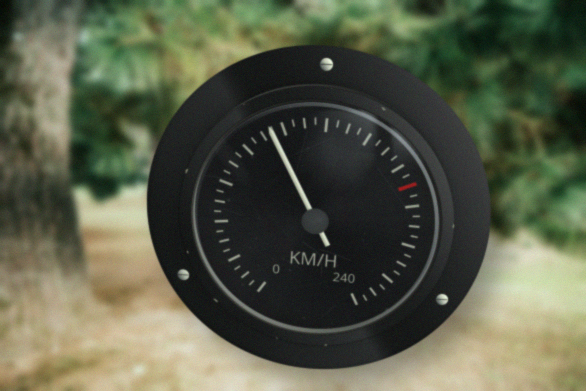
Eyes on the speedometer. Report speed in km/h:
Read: 95 km/h
